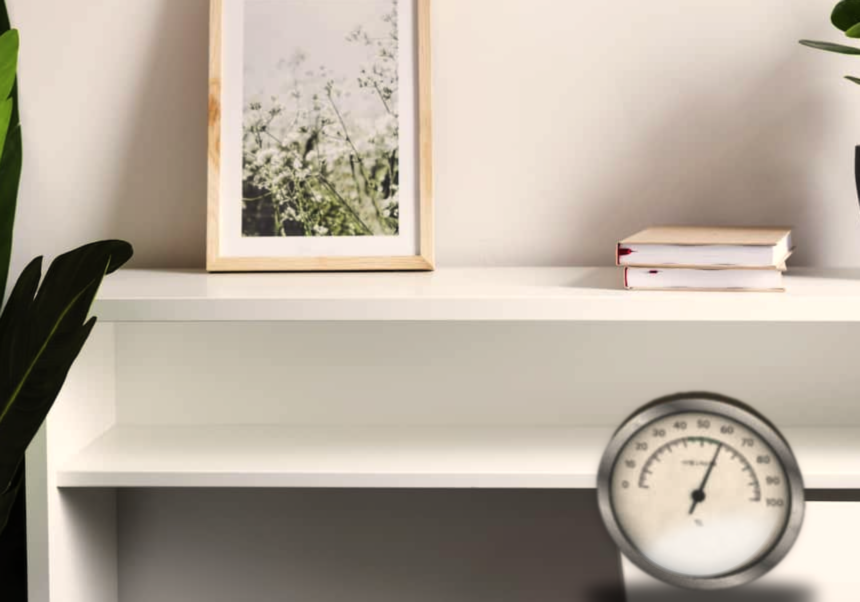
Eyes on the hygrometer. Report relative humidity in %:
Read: 60 %
